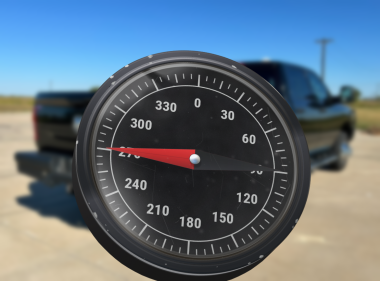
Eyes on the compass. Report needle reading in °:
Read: 270 °
